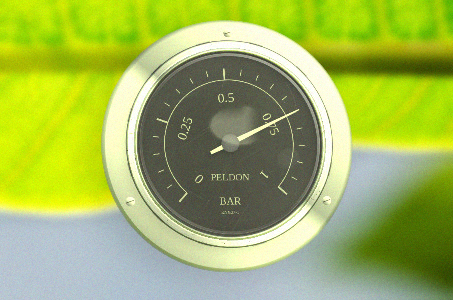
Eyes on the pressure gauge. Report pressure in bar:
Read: 0.75 bar
